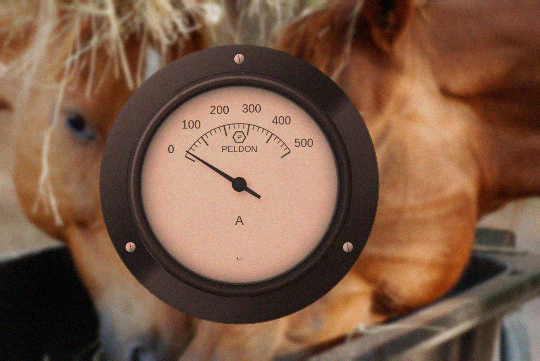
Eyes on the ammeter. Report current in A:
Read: 20 A
